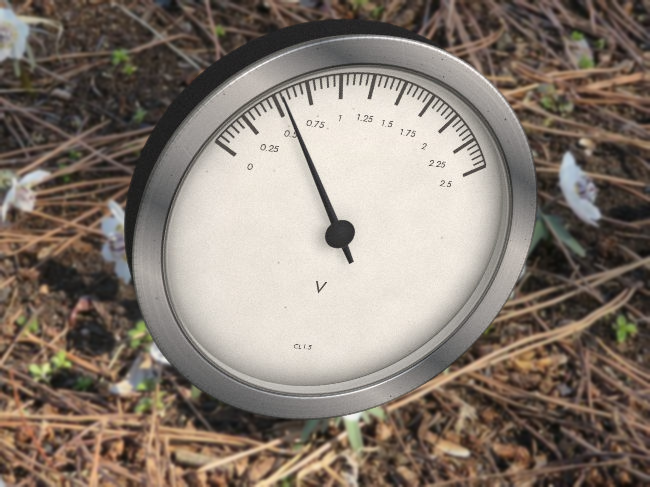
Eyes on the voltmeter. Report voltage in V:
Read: 0.55 V
